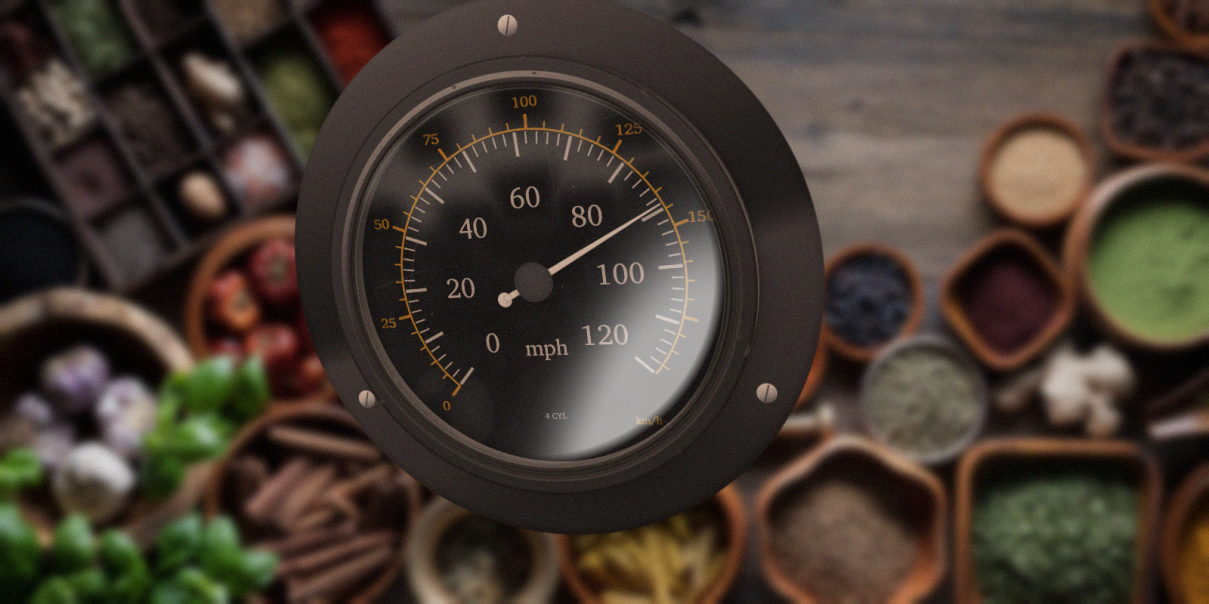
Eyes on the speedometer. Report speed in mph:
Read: 89 mph
